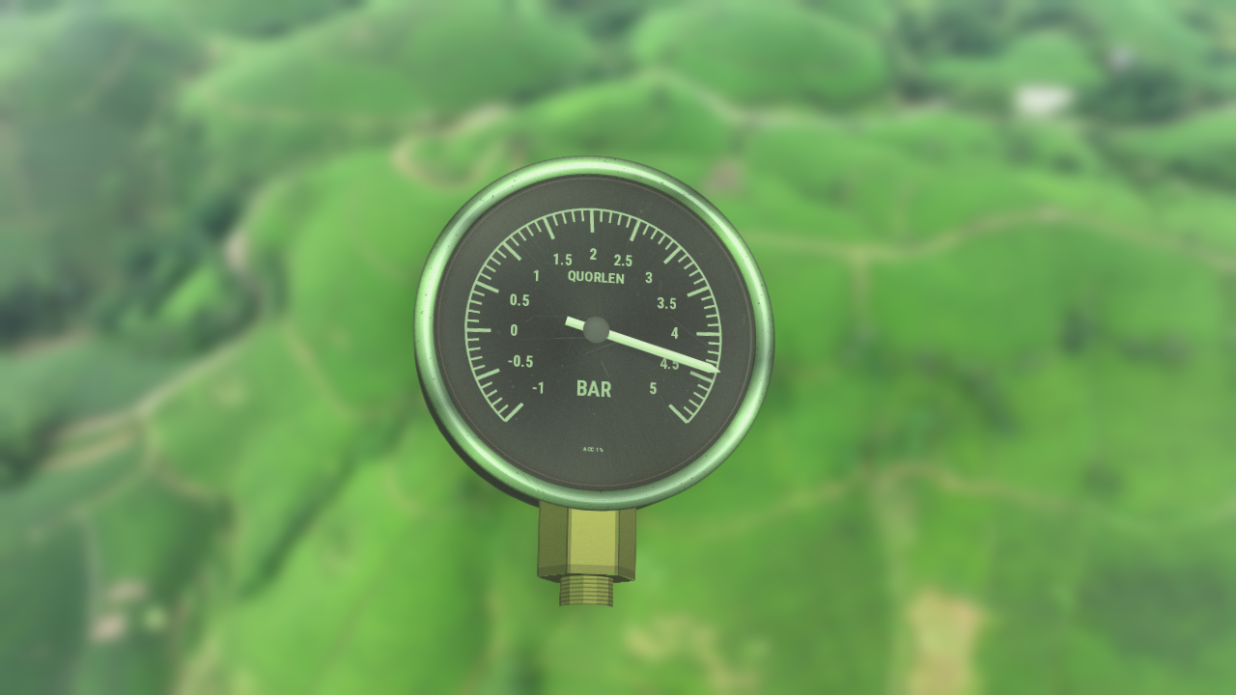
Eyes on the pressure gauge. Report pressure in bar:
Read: 4.4 bar
